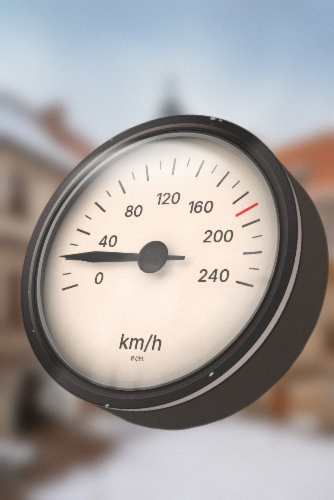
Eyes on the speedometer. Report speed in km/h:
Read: 20 km/h
